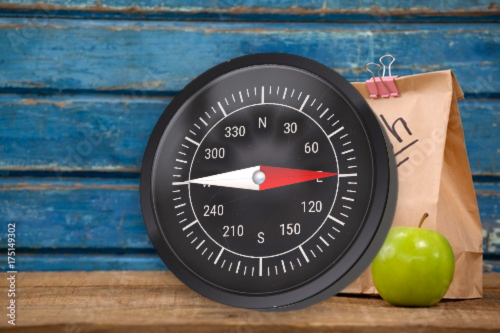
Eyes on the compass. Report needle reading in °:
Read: 90 °
